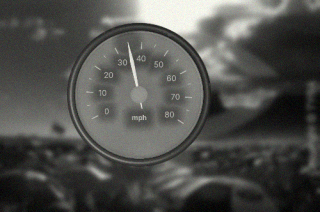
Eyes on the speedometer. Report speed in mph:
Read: 35 mph
